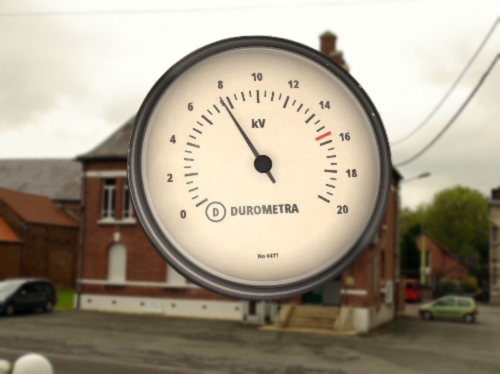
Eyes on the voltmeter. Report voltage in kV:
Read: 7.5 kV
